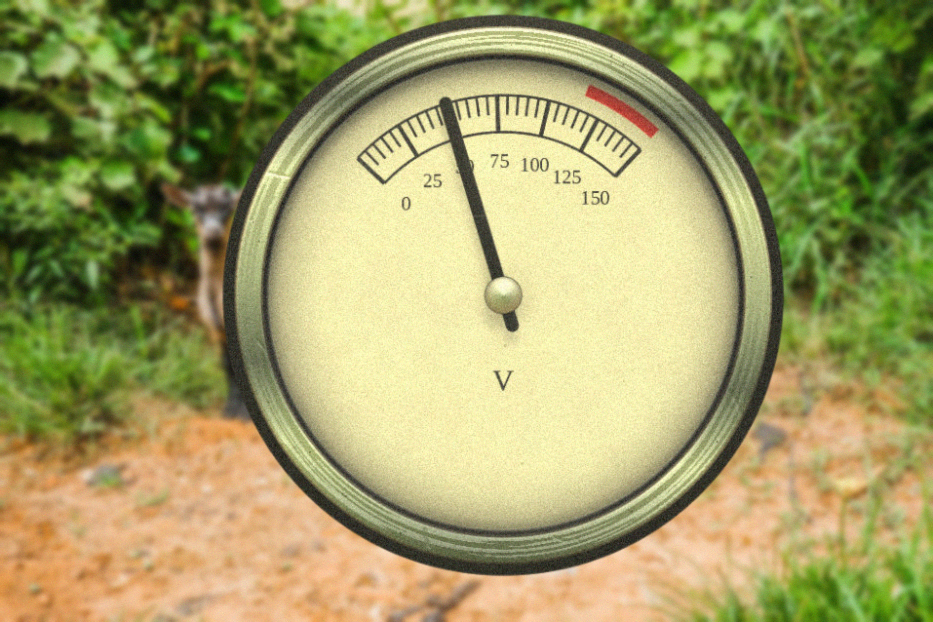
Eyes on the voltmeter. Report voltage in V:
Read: 50 V
